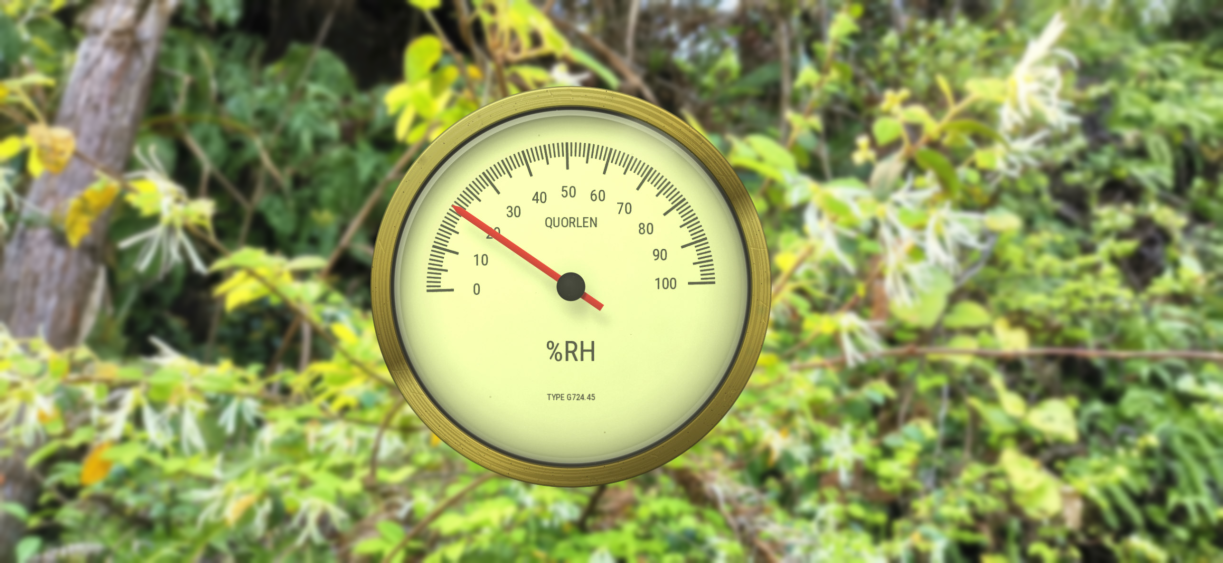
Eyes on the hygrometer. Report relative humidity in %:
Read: 20 %
